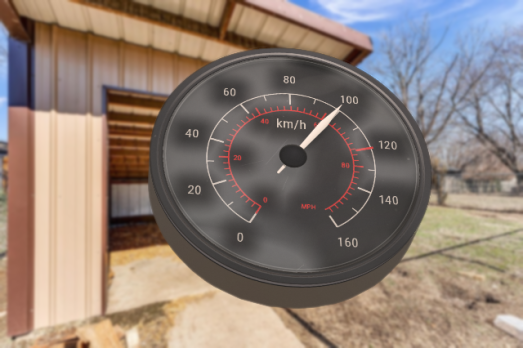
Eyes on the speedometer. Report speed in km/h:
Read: 100 km/h
